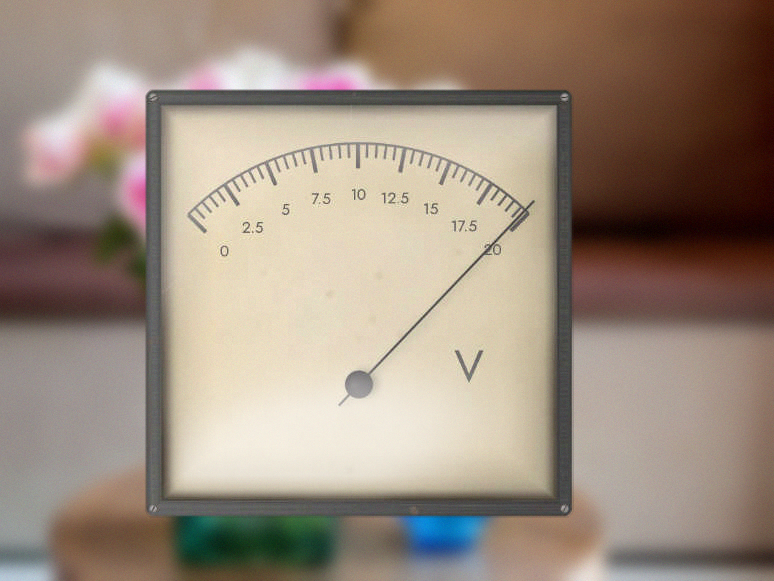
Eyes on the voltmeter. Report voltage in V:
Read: 19.75 V
